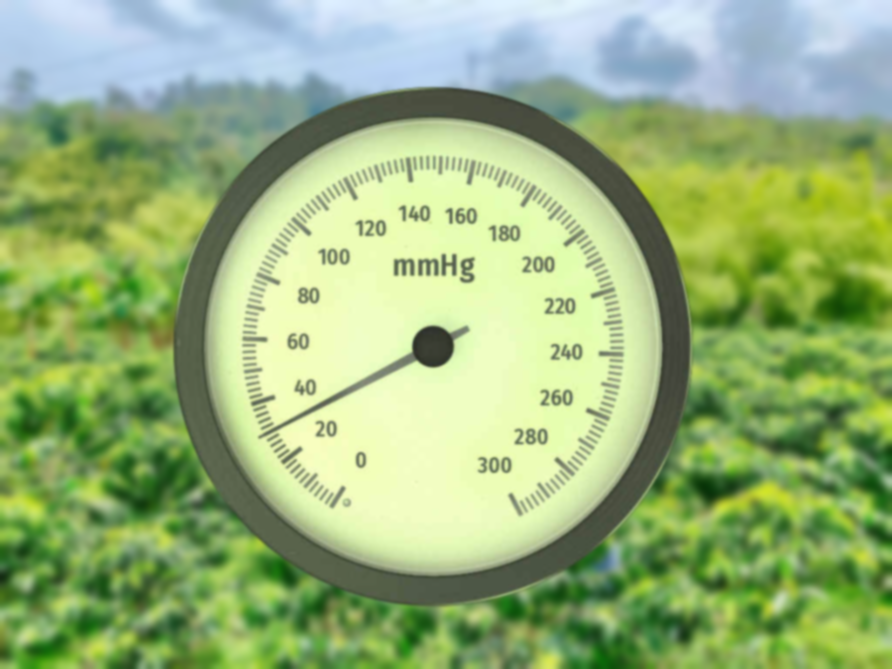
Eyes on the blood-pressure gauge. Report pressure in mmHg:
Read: 30 mmHg
